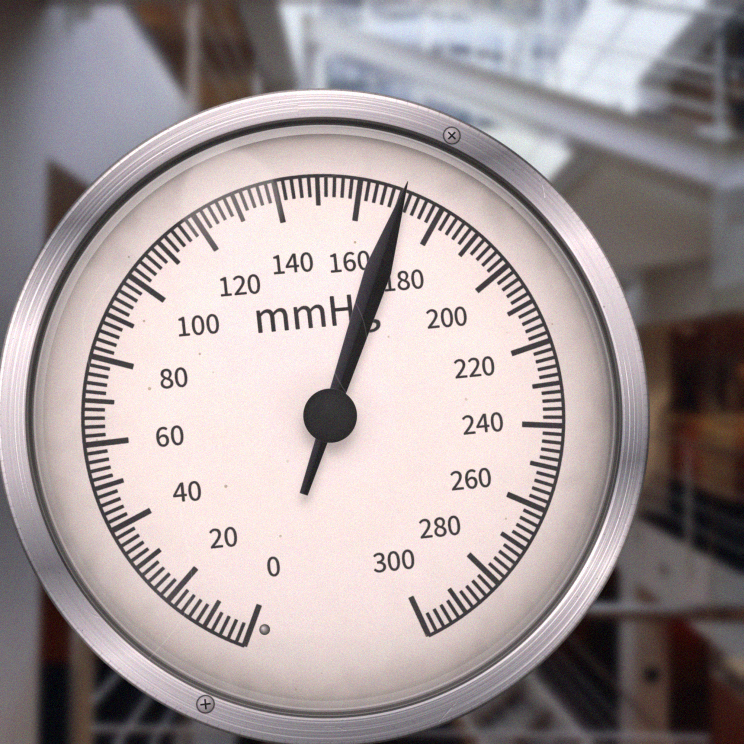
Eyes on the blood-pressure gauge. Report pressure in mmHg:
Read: 170 mmHg
